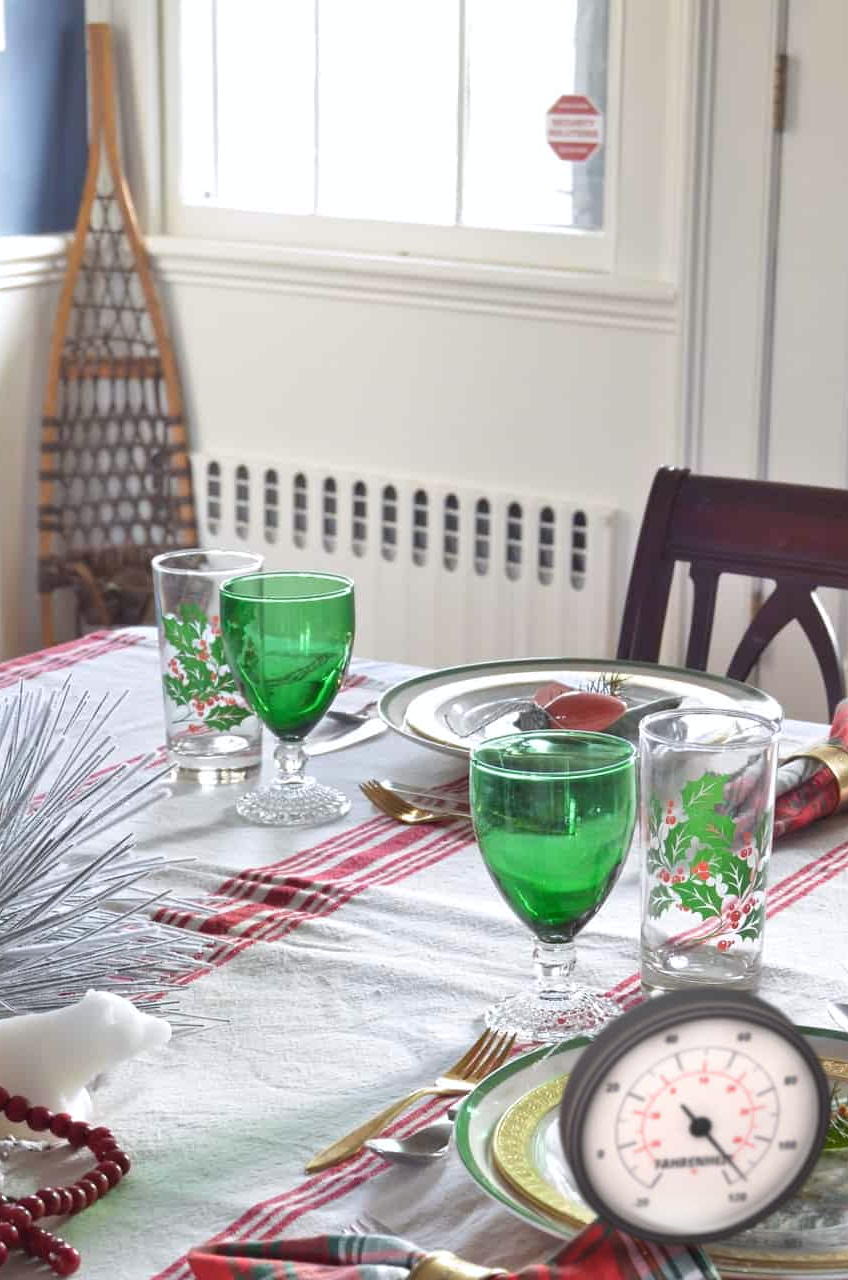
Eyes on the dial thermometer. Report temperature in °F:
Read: 115 °F
